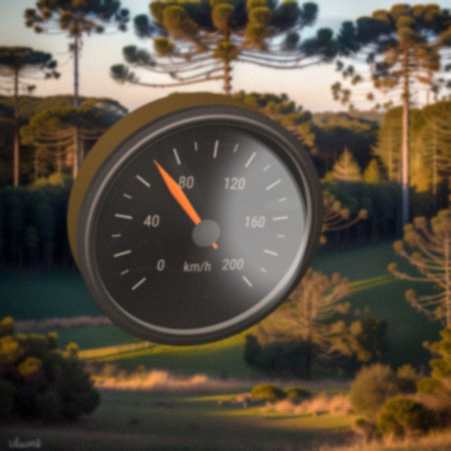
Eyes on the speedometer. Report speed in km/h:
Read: 70 km/h
